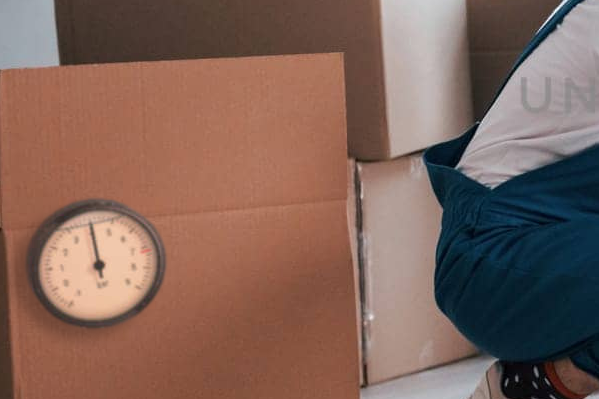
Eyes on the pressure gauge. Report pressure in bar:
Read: 4 bar
